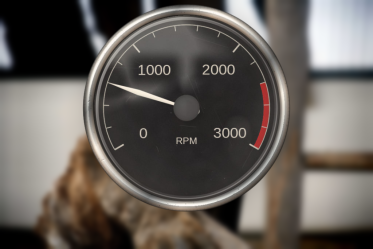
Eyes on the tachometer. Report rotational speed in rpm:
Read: 600 rpm
